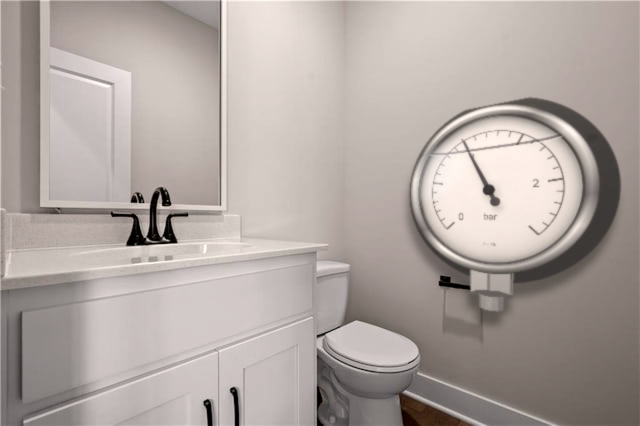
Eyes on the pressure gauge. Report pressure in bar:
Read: 1 bar
